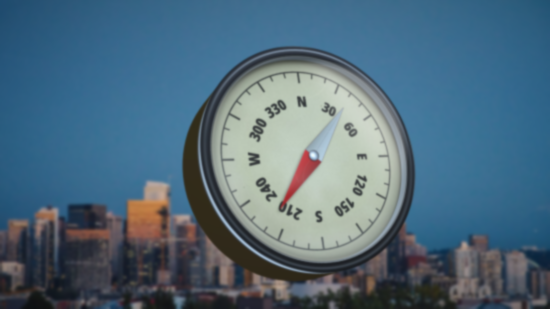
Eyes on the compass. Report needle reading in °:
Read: 220 °
